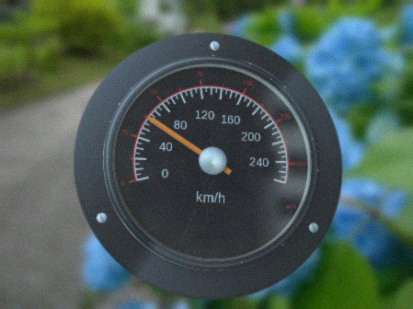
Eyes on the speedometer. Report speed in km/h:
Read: 60 km/h
